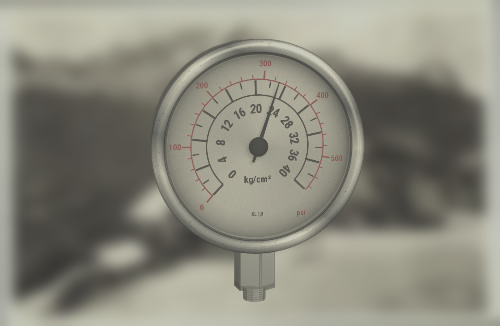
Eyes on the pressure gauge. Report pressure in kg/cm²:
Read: 23 kg/cm²
